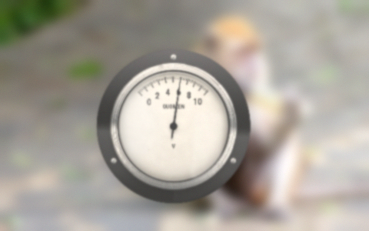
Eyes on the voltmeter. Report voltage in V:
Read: 6 V
